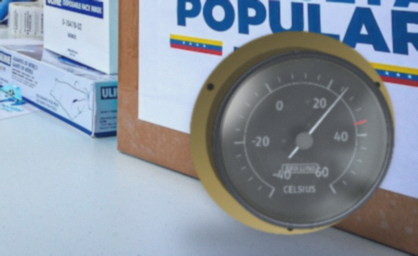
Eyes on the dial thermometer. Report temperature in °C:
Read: 24 °C
